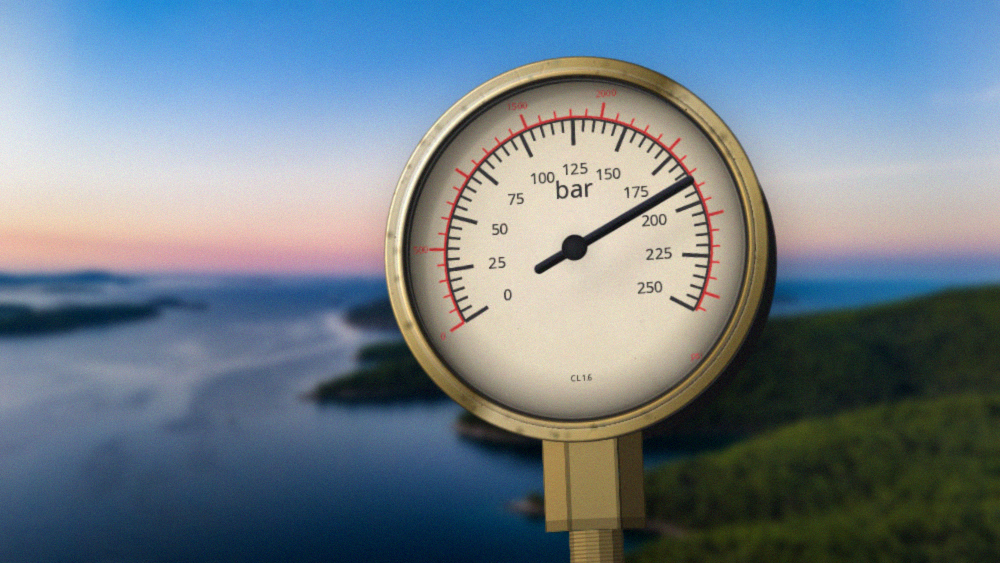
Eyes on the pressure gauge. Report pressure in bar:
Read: 190 bar
